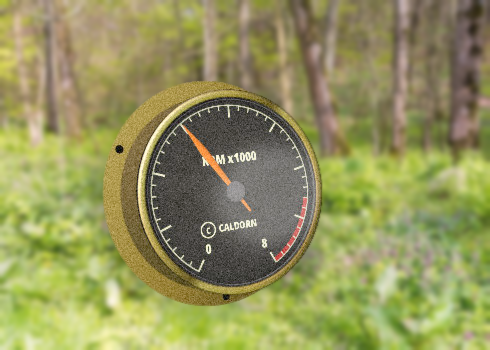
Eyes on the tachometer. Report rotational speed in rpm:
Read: 3000 rpm
